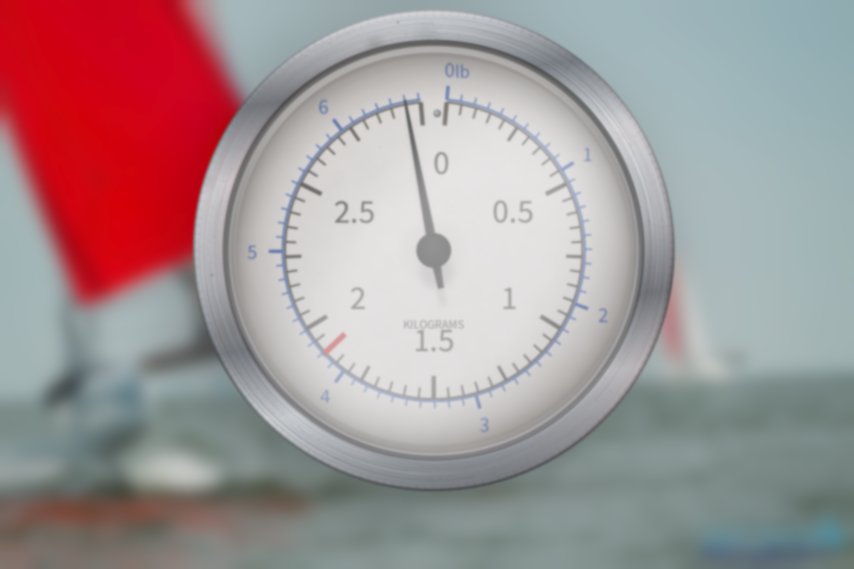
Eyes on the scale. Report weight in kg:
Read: 2.95 kg
